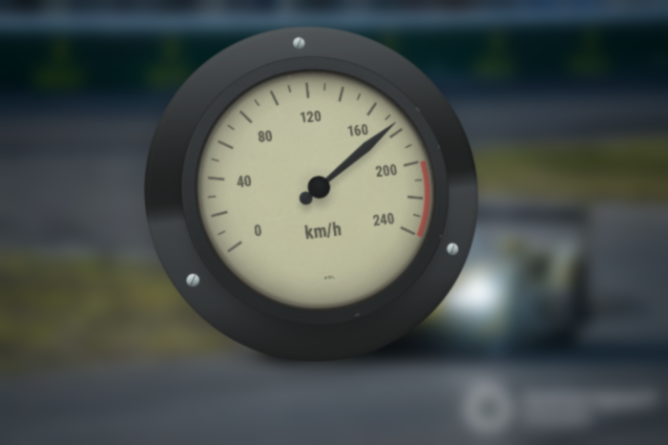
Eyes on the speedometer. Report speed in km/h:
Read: 175 km/h
